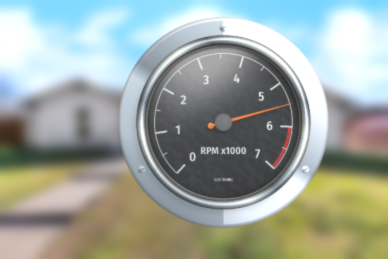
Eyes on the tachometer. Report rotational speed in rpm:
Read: 5500 rpm
